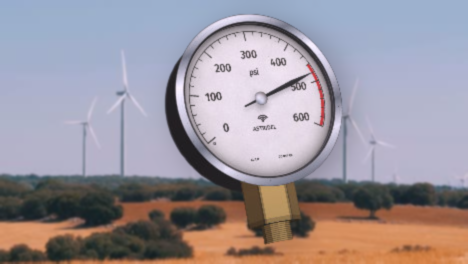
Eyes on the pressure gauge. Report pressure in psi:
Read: 480 psi
